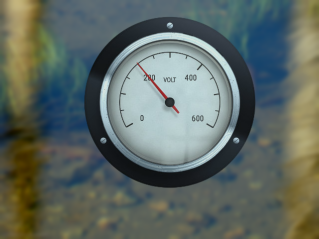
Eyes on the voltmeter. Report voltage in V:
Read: 200 V
